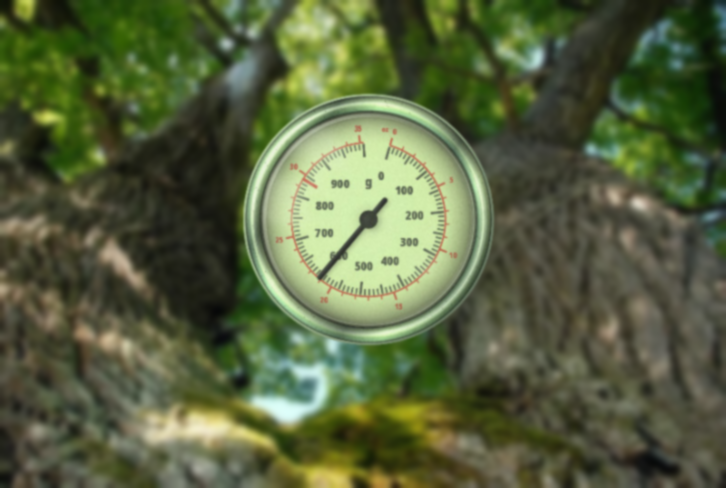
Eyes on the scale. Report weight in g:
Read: 600 g
